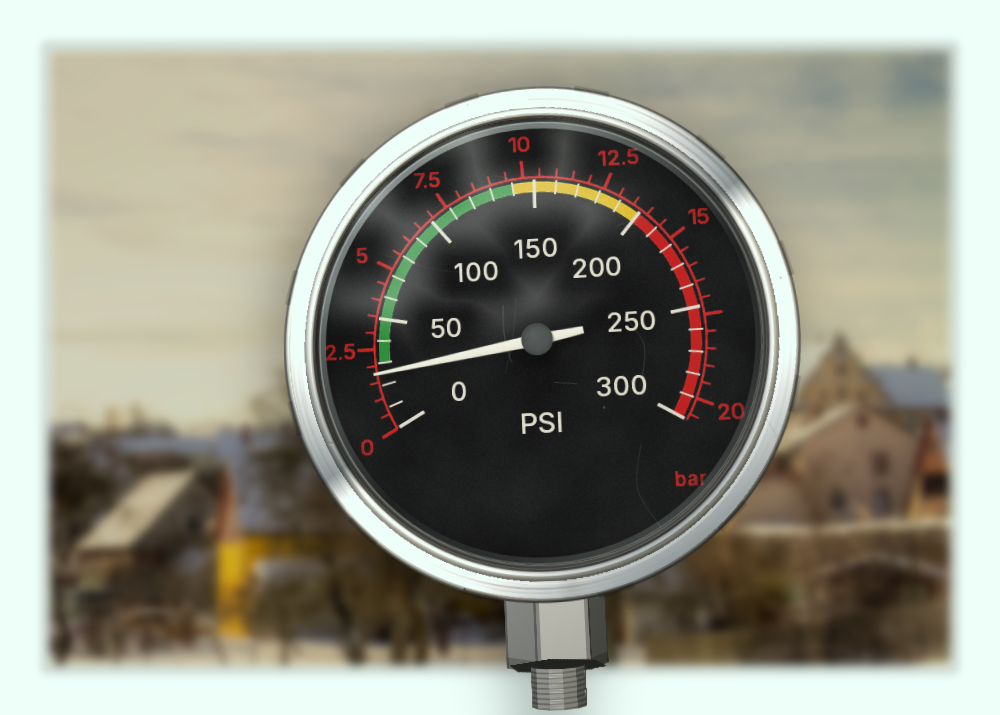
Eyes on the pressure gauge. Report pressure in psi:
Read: 25 psi
